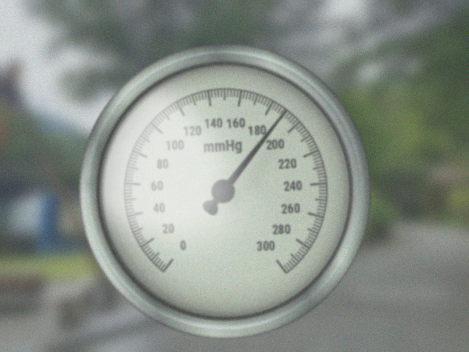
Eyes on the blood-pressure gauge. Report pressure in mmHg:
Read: 190 mmHg
